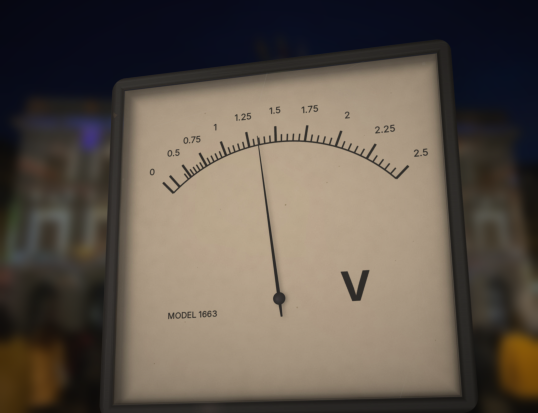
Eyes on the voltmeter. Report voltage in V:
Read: 1.35 V
